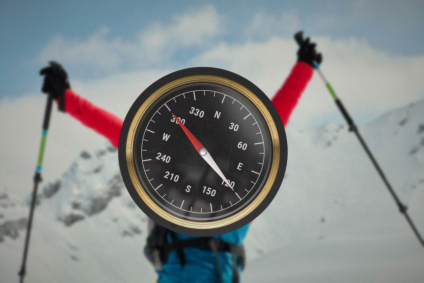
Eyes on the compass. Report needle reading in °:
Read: 300 °
